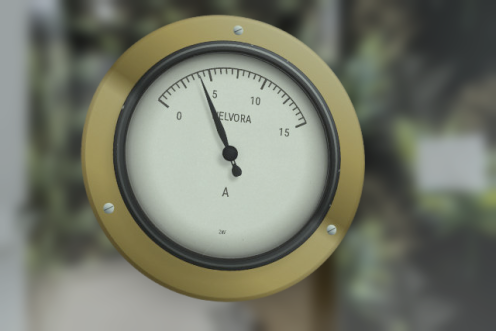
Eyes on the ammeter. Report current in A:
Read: 4 A
